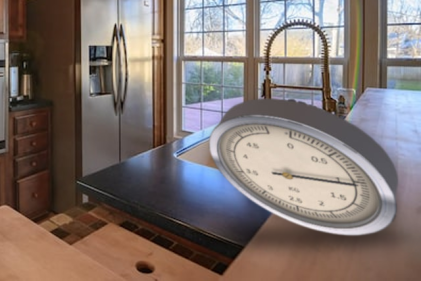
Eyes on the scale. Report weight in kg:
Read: 1 kg
